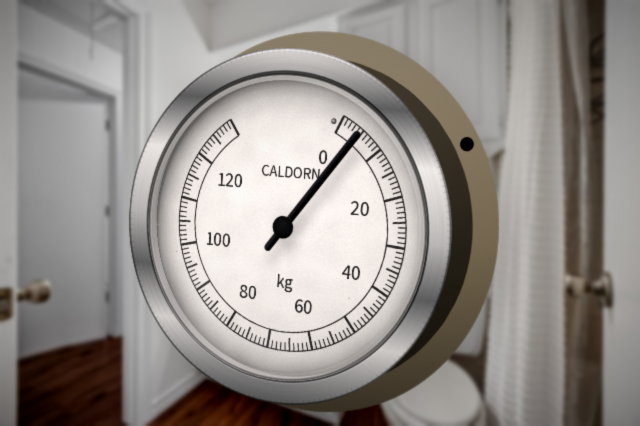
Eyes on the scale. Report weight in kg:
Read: 5 kg
